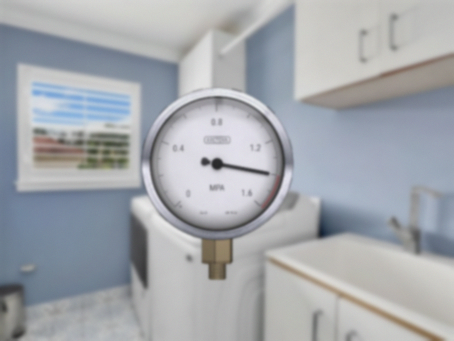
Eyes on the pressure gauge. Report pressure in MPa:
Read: 1.4 MPa
